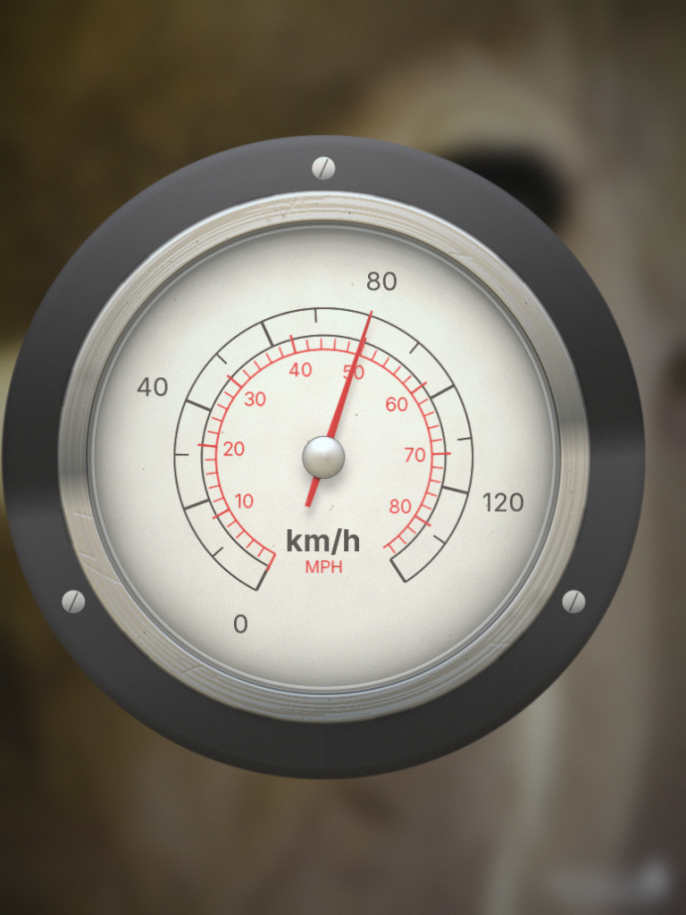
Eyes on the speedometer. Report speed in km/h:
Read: 80 km/h
